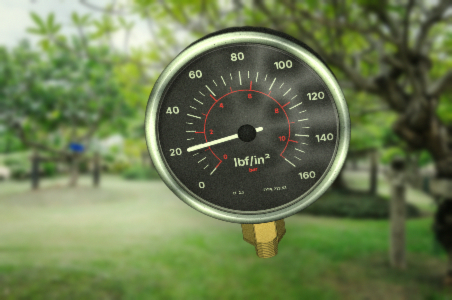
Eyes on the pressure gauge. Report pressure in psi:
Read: 20 psi
